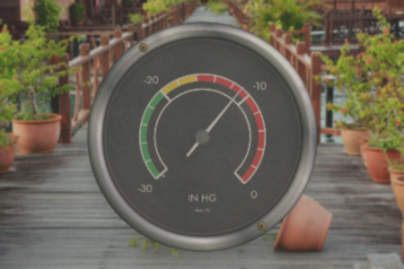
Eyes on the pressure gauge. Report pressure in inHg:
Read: -11 inHg
